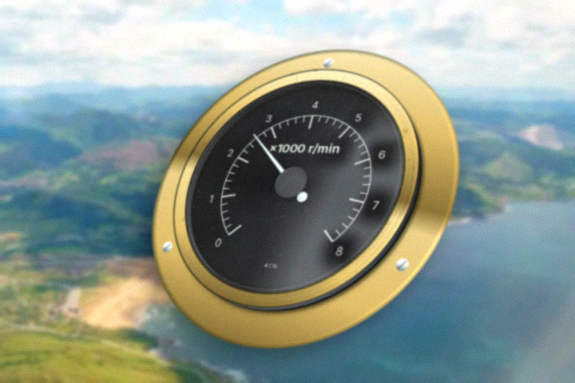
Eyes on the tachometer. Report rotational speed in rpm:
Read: 2600 rpm
